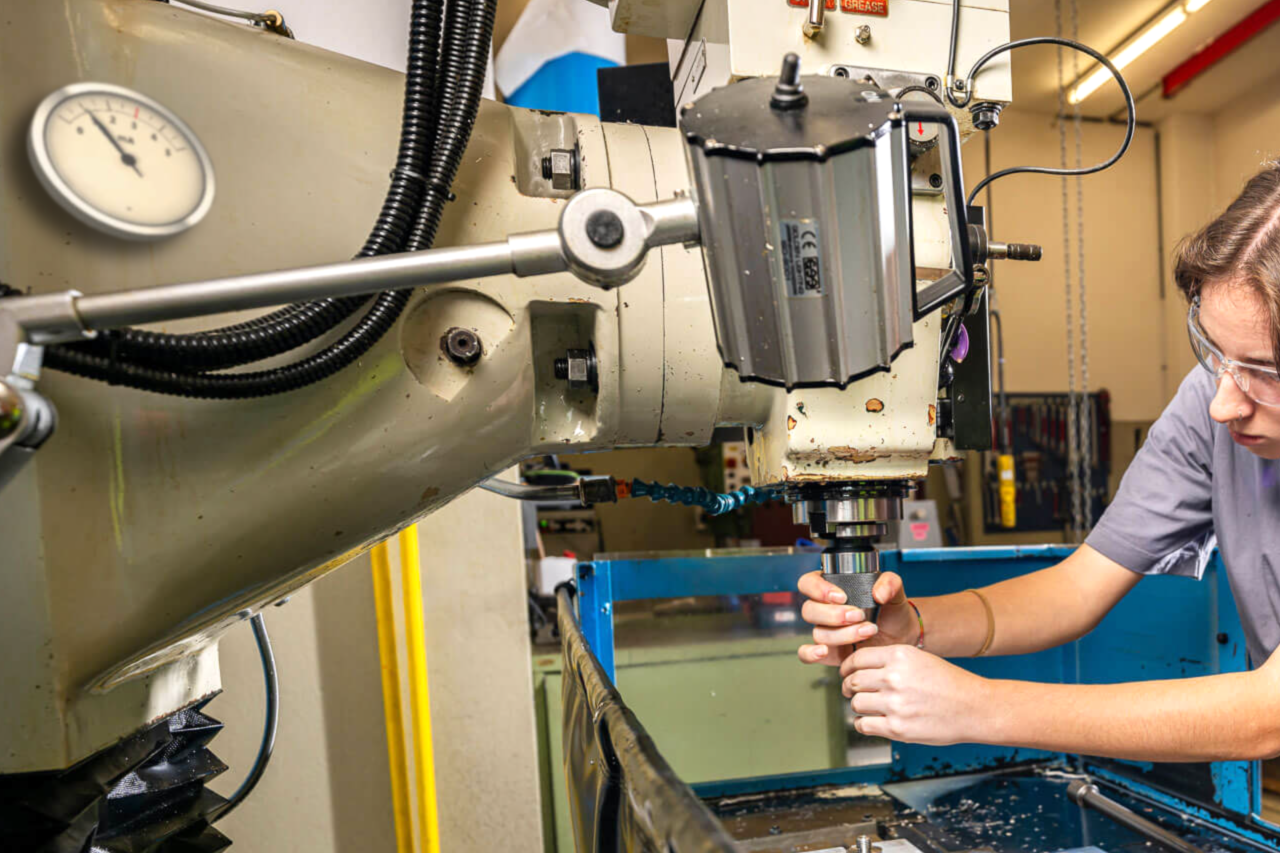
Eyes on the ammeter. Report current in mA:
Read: 1 mA
